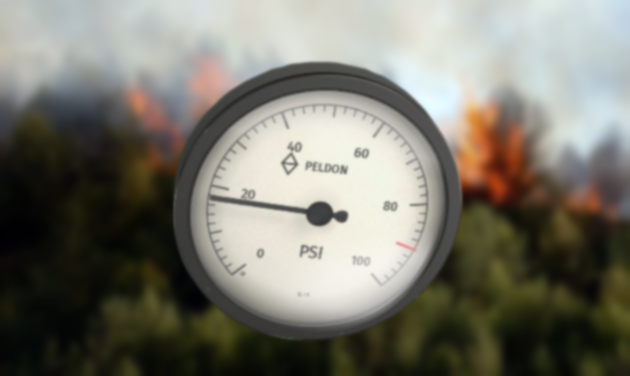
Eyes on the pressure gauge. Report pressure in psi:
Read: 18 psi
